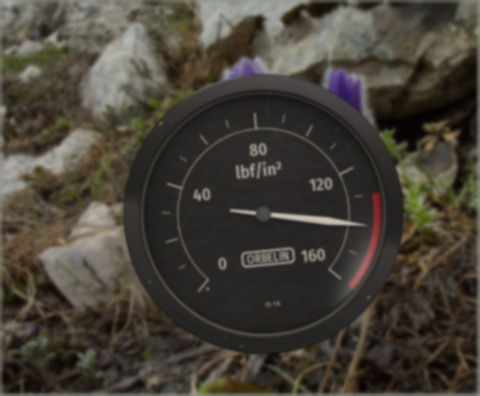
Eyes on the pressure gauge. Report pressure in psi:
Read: 140 psi
